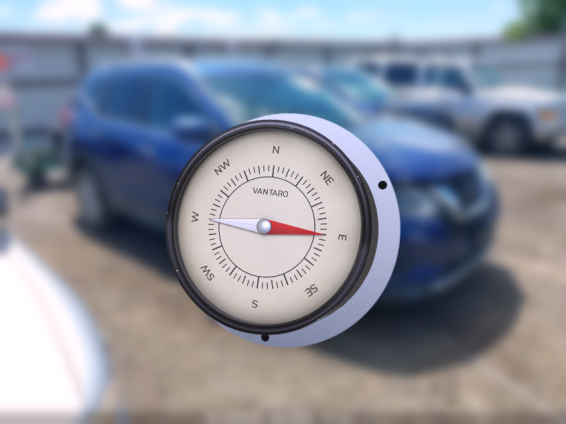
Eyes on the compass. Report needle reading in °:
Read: 90 °
